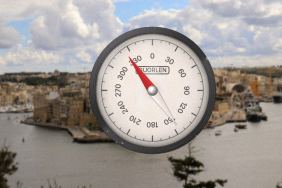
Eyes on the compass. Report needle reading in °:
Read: 325 °
